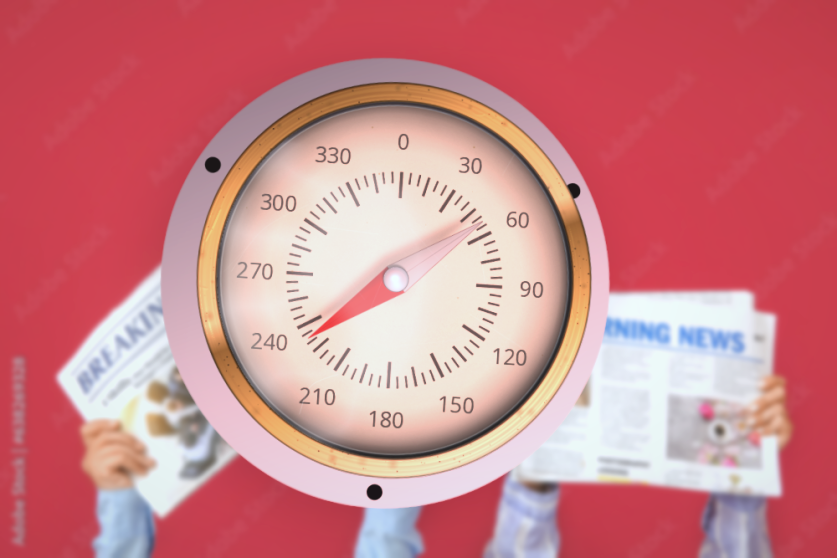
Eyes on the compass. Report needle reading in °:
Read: 232.5 °
